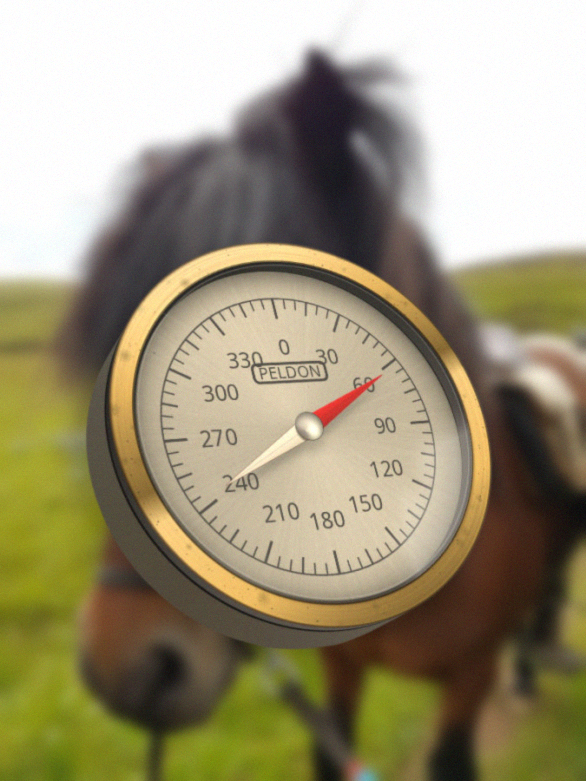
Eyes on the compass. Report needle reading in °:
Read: 62.5 °
